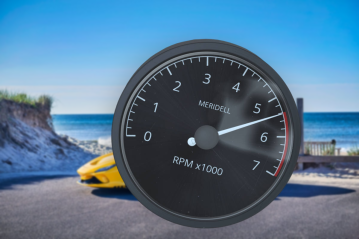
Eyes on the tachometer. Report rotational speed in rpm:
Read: 5400 rpm
